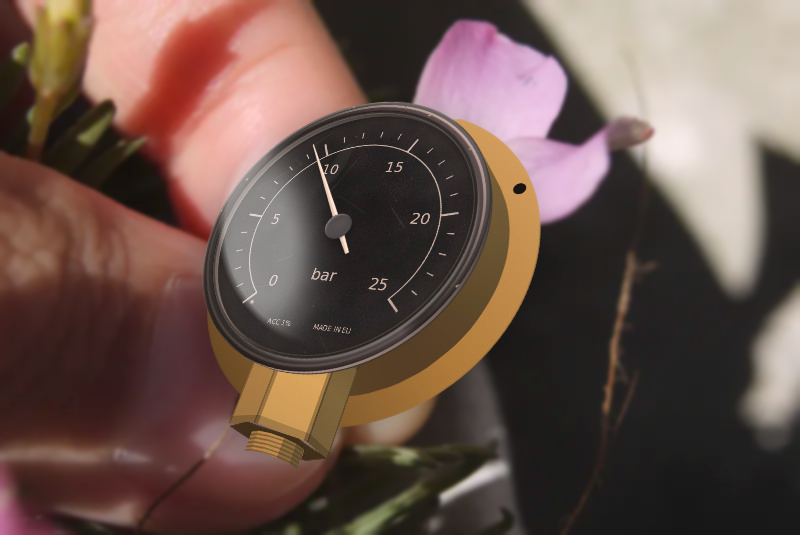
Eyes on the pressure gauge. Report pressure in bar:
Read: 9.5 bar
